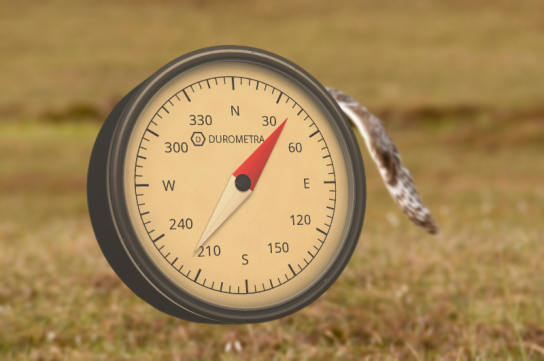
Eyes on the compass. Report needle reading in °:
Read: 40 °
